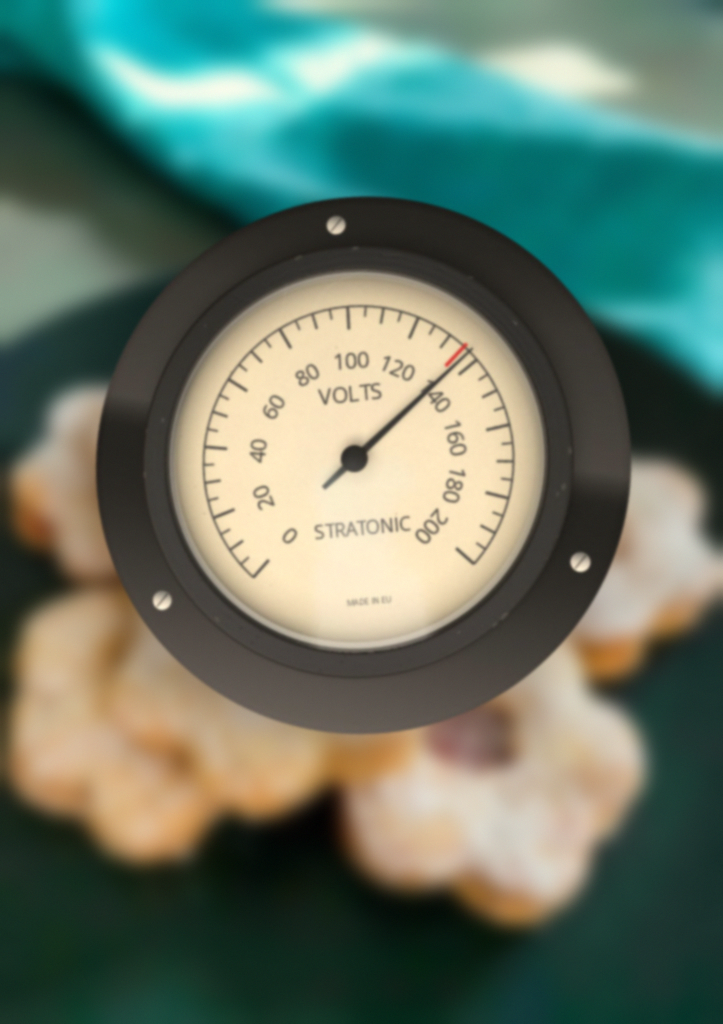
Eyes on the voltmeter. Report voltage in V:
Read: 137.5 V
